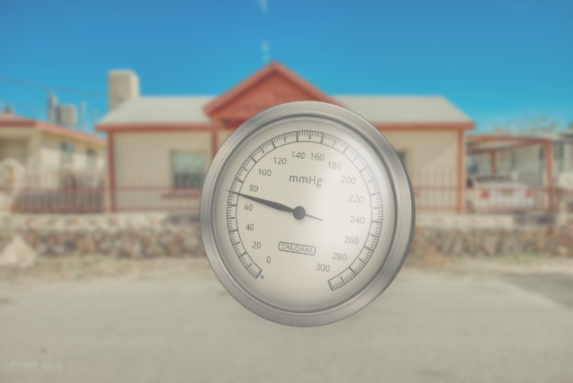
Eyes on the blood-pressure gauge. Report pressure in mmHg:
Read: 70 mmHg
